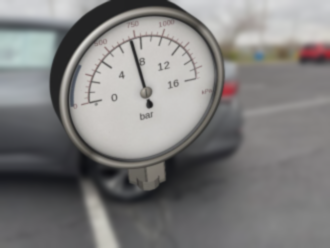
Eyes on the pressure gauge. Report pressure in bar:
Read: 7 bar
